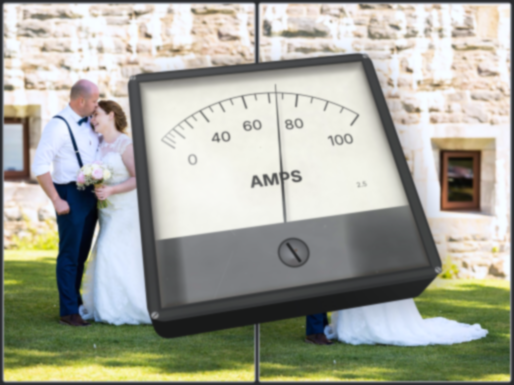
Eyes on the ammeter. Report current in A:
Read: 72.5 A
